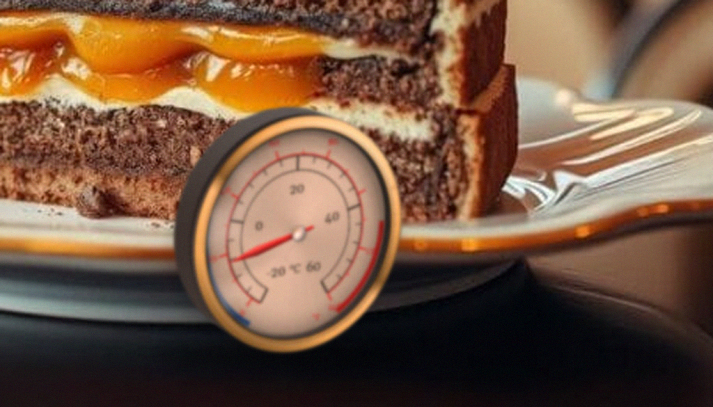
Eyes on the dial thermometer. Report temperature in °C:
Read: -8 °C
